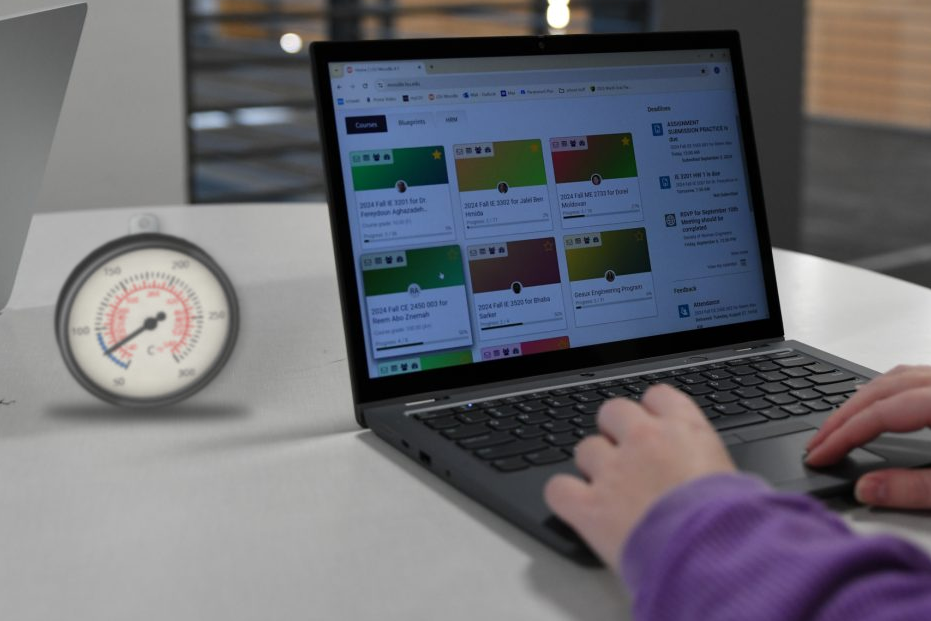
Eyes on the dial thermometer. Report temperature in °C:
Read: 75 °C
